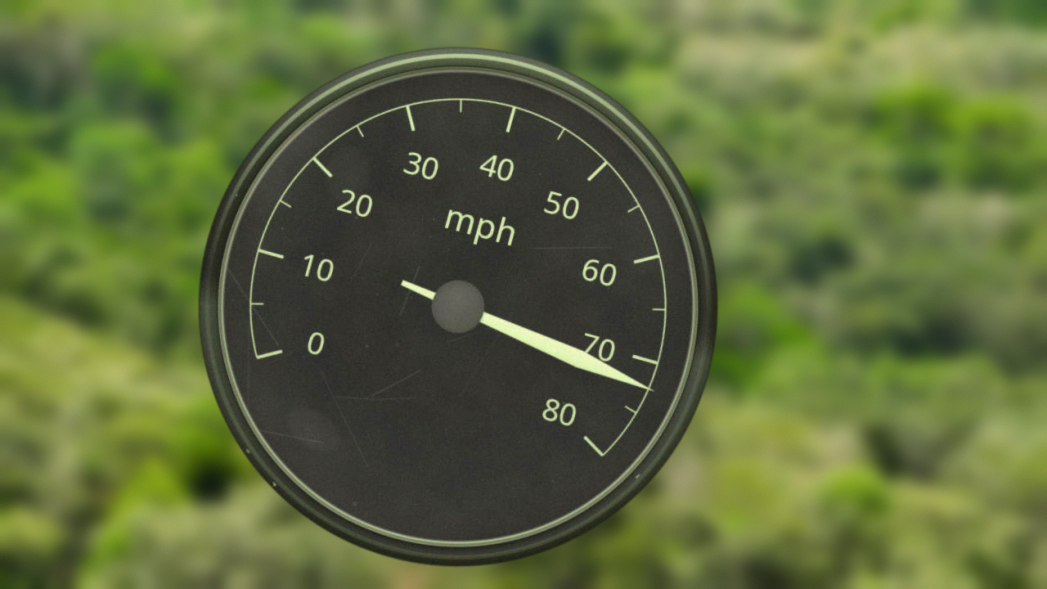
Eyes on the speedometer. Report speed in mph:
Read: 72.5 mph
